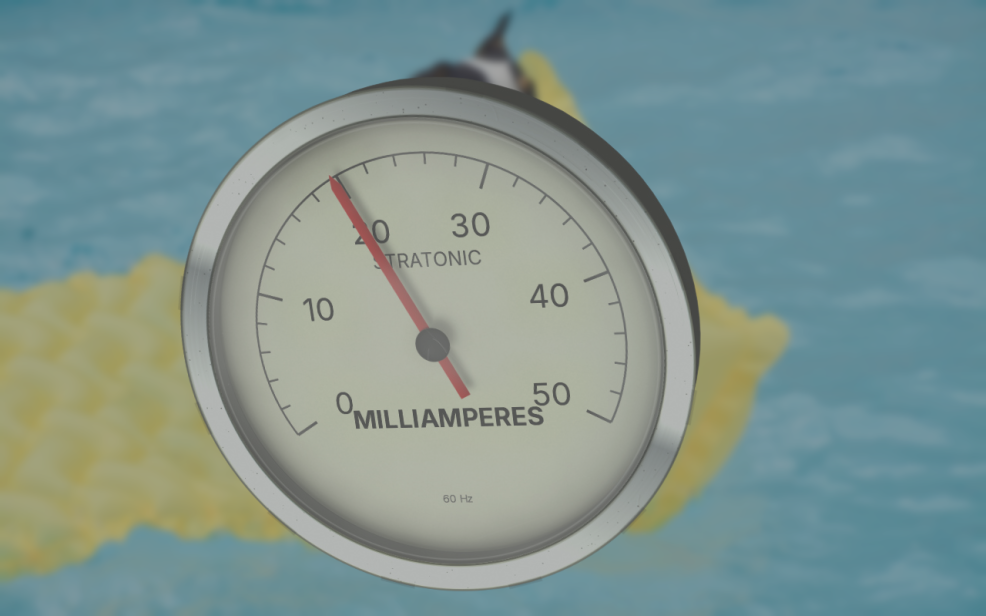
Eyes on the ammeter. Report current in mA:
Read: 20 mA
